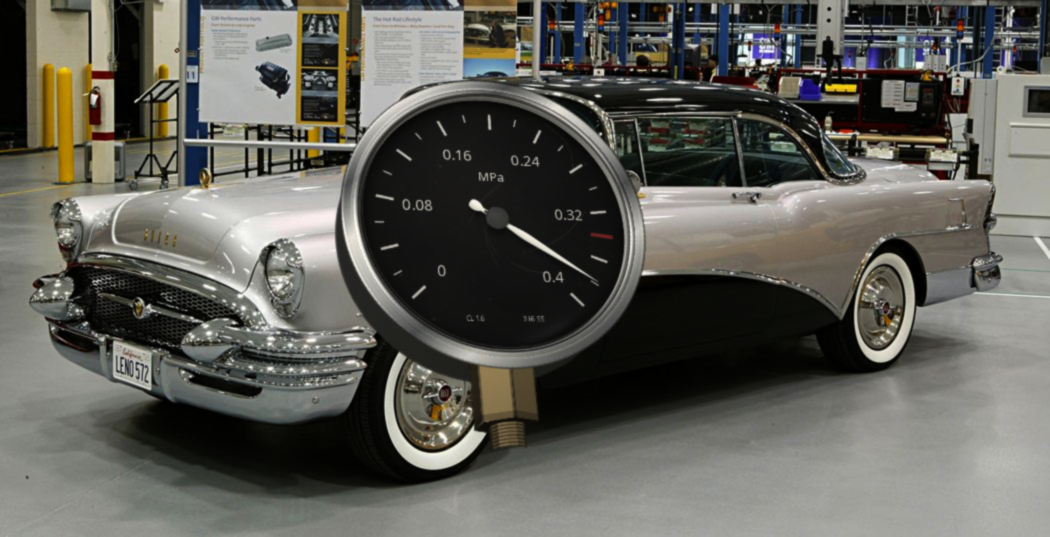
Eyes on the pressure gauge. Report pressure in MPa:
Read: 0.38 MPa
